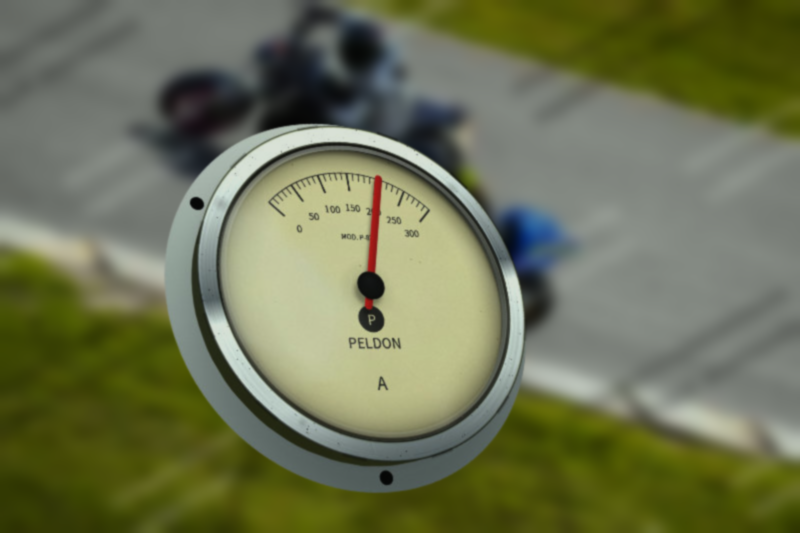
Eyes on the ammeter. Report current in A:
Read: 200 A
